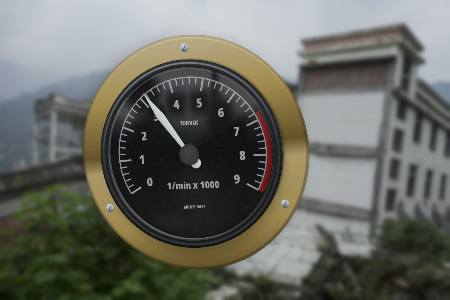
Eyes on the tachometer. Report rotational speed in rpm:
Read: 3200 rpm
